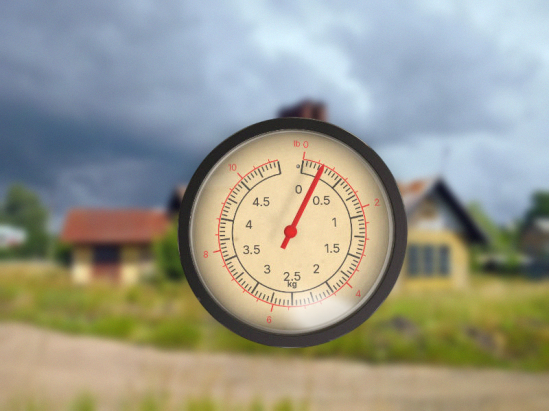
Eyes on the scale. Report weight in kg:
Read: 0.25 kg
